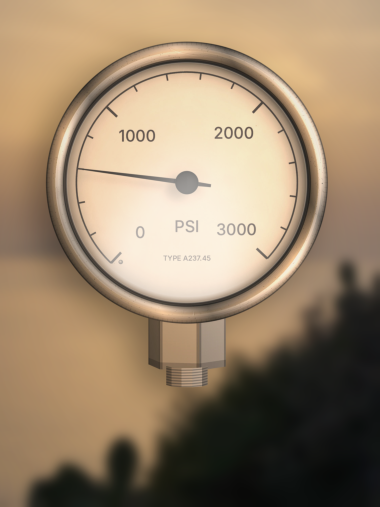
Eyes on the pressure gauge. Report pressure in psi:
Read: 600 psi
